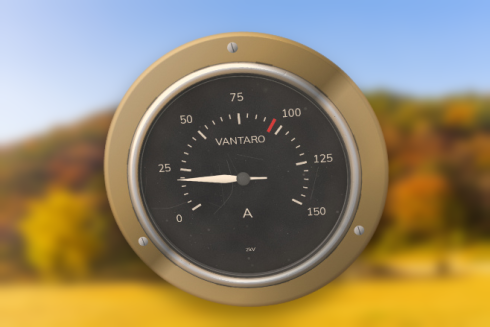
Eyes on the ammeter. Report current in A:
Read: 20 A
